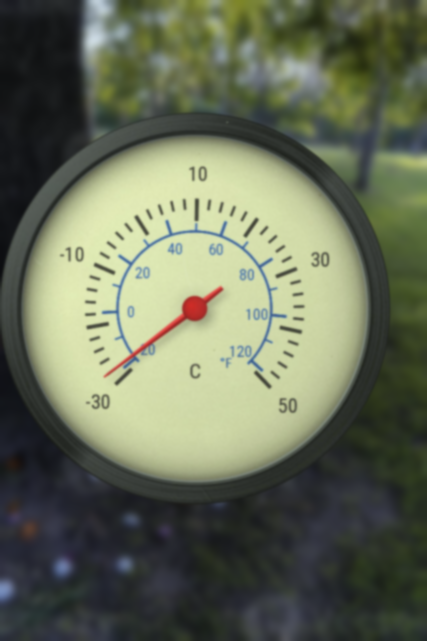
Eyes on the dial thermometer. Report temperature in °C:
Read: -28 °C
